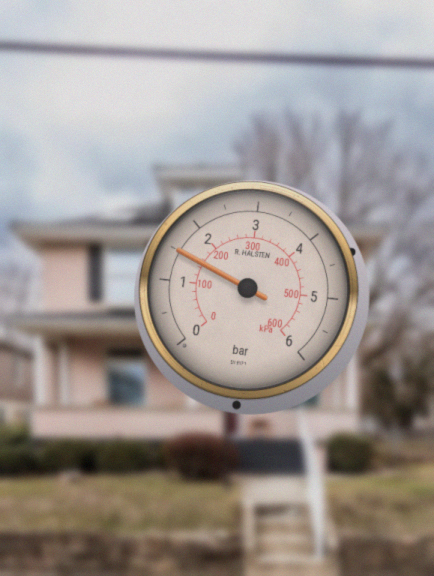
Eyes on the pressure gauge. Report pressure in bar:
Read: 1.5 bar
